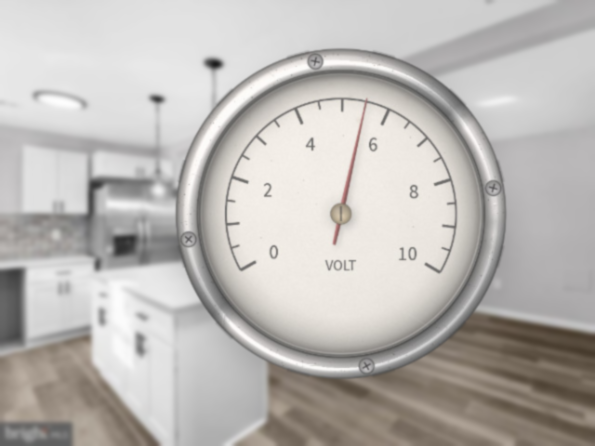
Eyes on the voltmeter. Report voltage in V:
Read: 5.5 V
